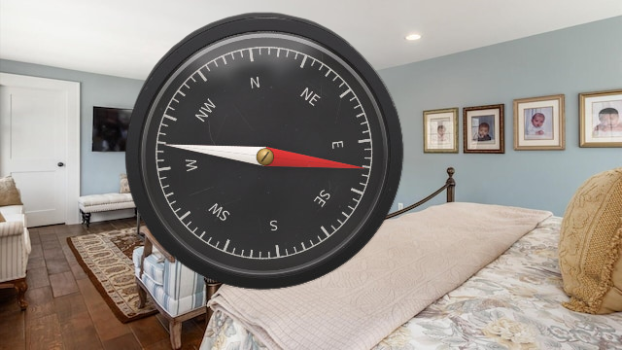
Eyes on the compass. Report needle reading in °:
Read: 105 °
